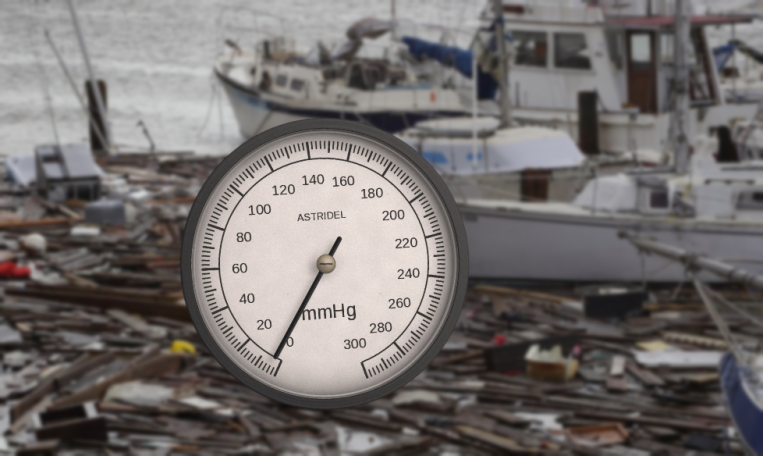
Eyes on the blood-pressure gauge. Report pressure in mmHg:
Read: 4 mmHg
